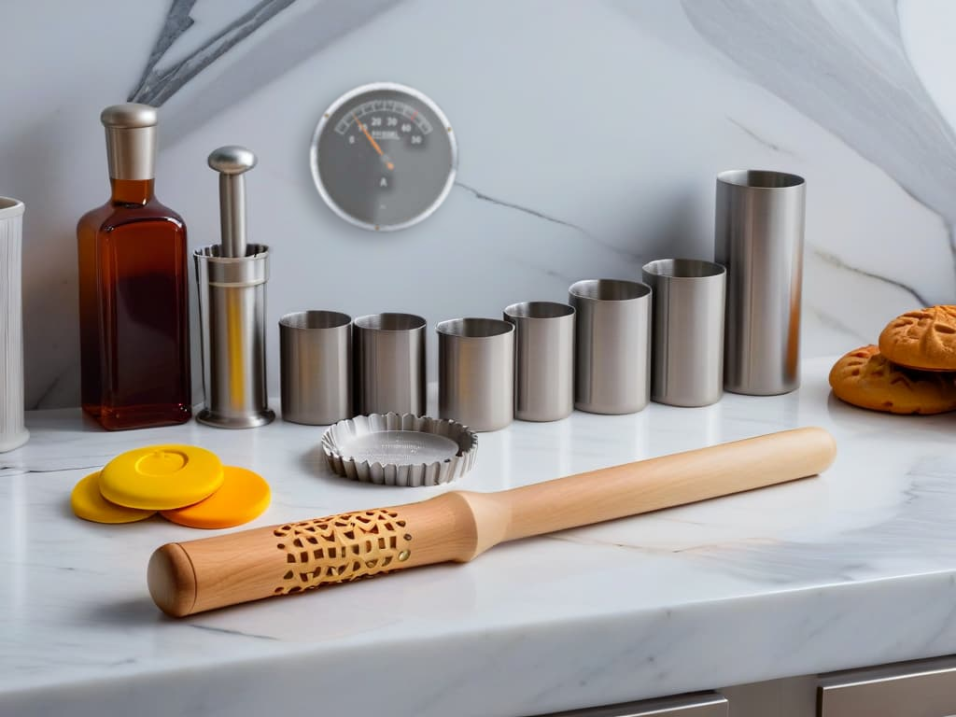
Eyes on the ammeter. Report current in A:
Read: 10 A
